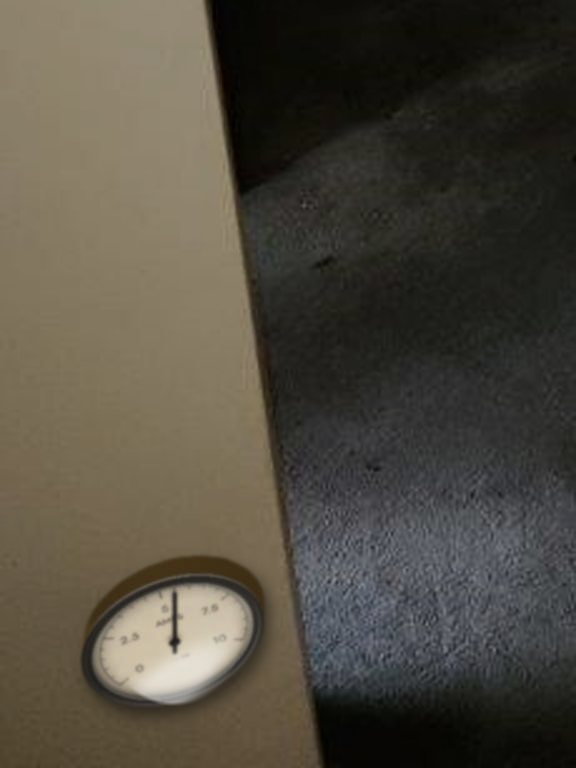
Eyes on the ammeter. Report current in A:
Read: 5.5 A
